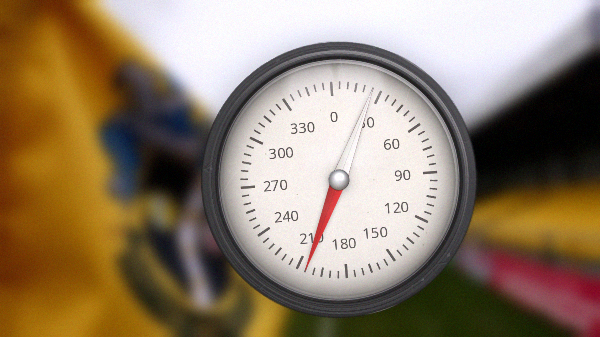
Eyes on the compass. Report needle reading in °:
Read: 205 °
